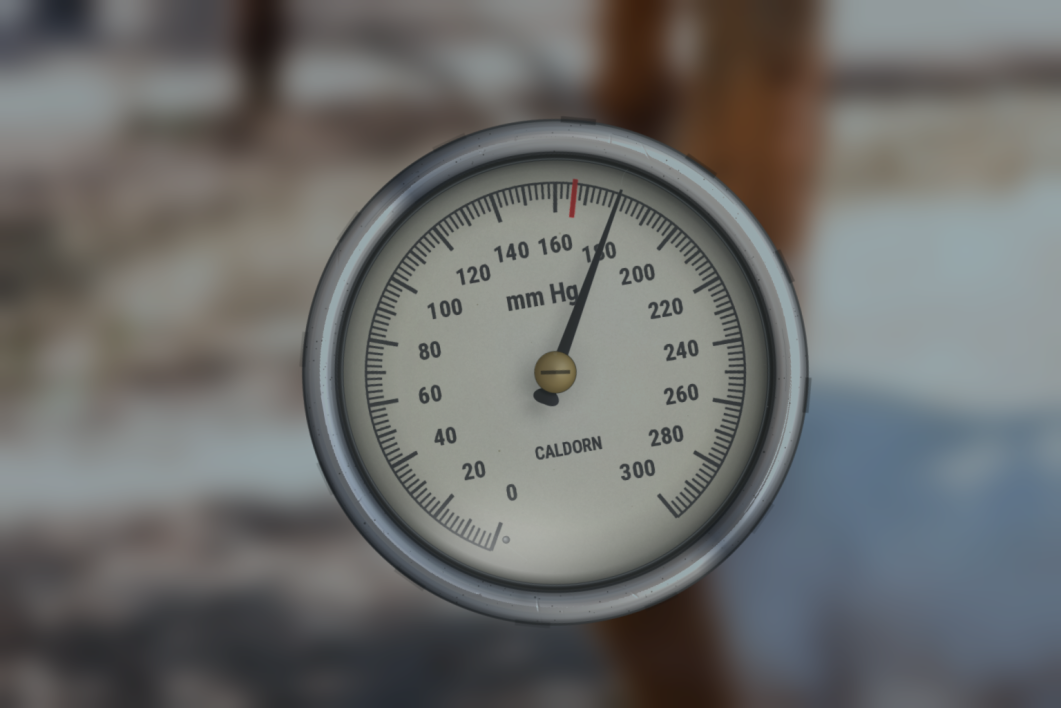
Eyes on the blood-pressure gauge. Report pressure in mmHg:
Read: 180 mmHg
